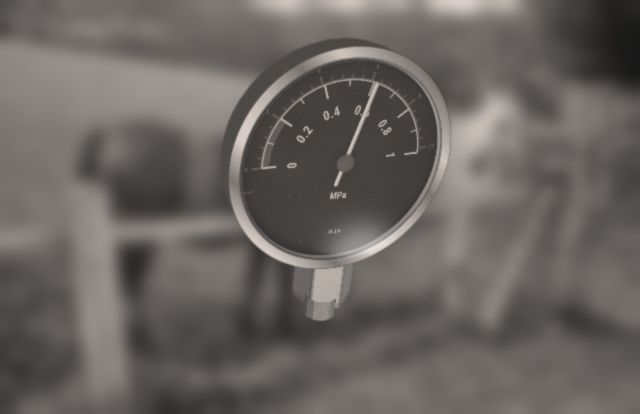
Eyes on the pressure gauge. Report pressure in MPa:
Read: 0.6 MPa
